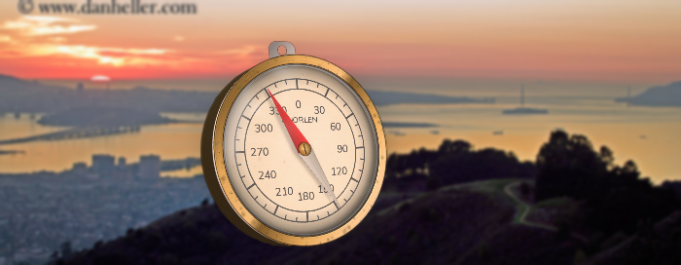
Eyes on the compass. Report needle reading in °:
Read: 330 °
